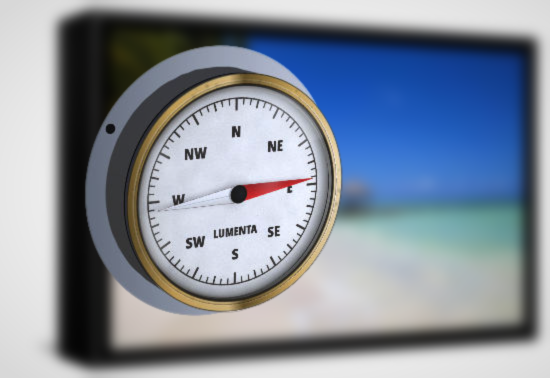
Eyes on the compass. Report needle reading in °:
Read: 85 °
